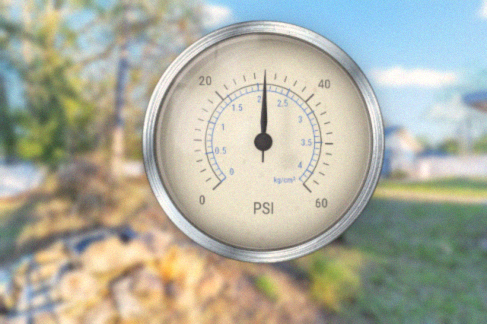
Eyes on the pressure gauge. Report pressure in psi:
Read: 30 psi
